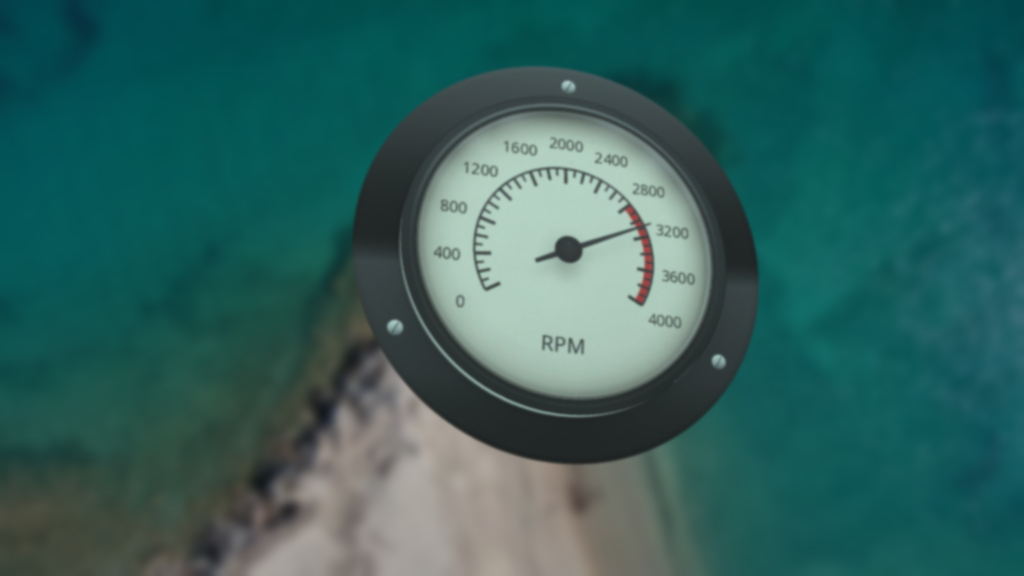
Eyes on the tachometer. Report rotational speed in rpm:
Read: 3100 rpm
